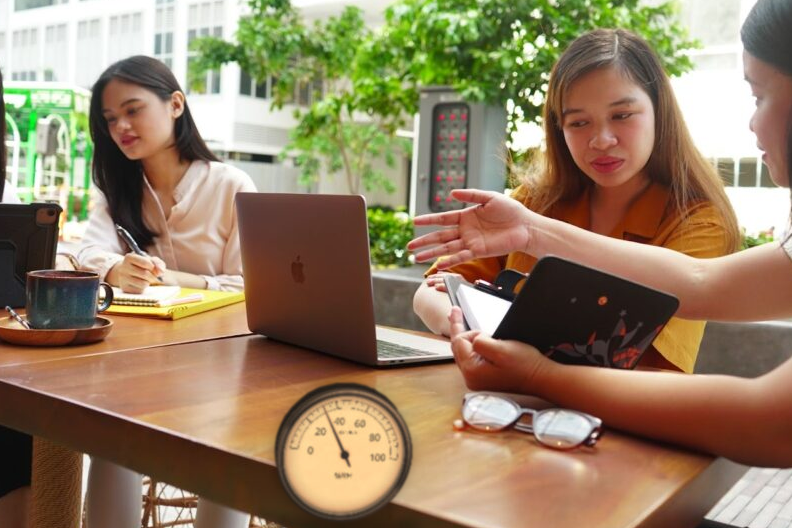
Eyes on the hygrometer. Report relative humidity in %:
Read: 32 %
